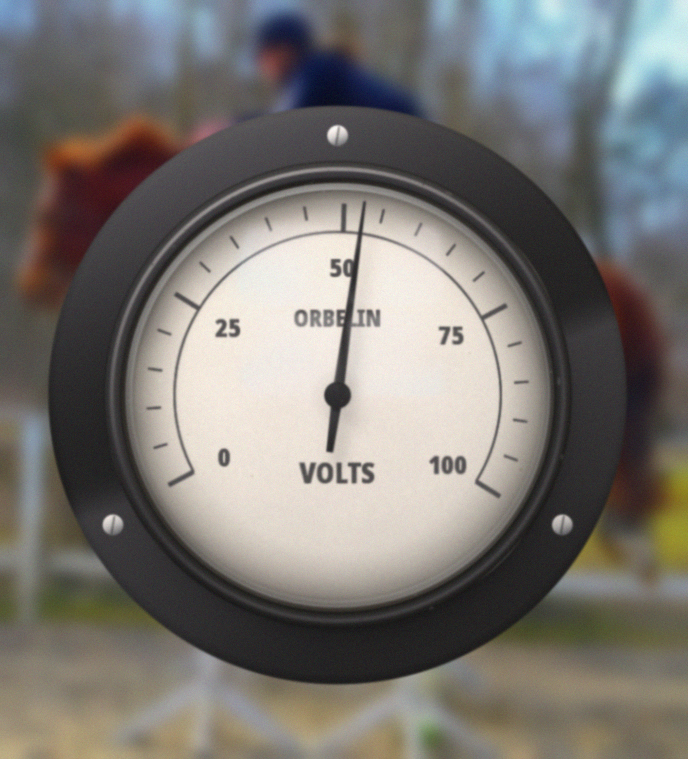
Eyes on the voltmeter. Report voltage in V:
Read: 52.5 V
